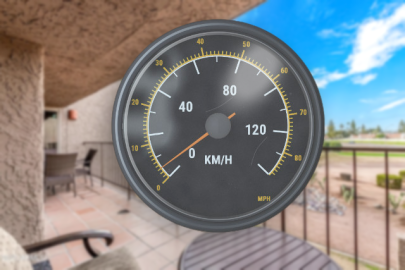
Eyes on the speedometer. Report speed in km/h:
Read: 5 km/h
